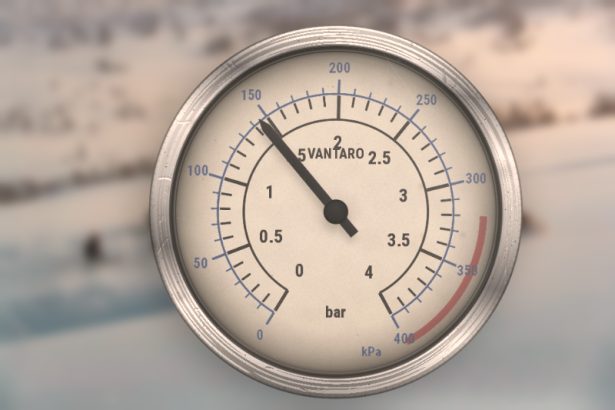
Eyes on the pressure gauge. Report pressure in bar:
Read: 1.45 bar
